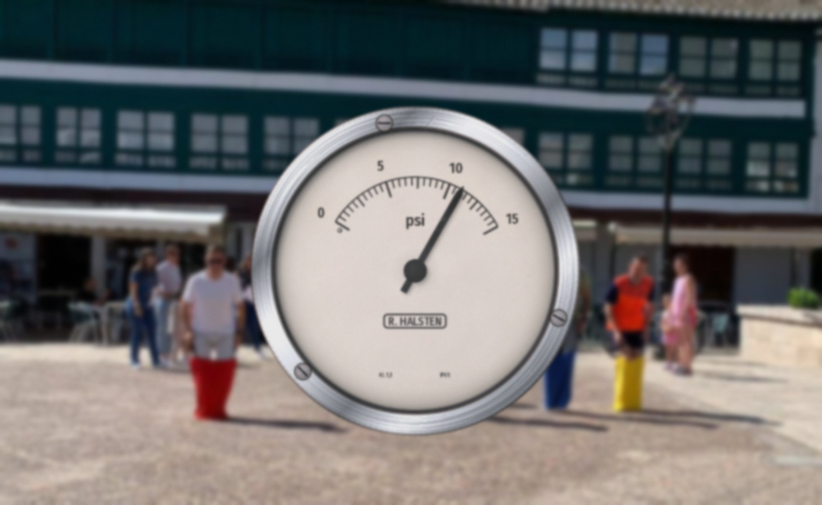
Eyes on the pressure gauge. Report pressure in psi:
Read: 11 psi
